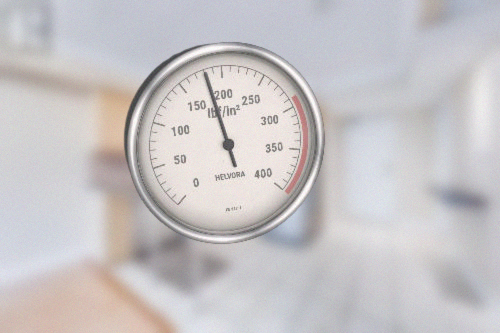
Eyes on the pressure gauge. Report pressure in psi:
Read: 180 psi
